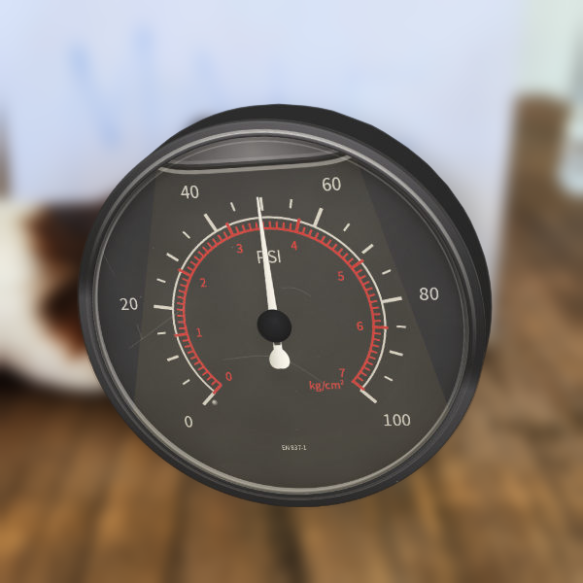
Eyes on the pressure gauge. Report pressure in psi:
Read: 50 psi
